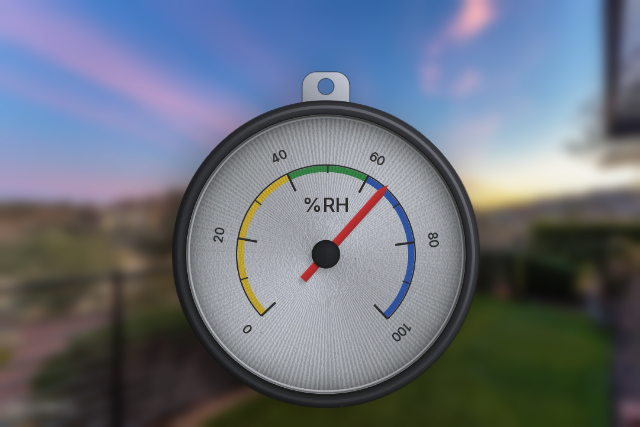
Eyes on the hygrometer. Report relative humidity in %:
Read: 65 %
